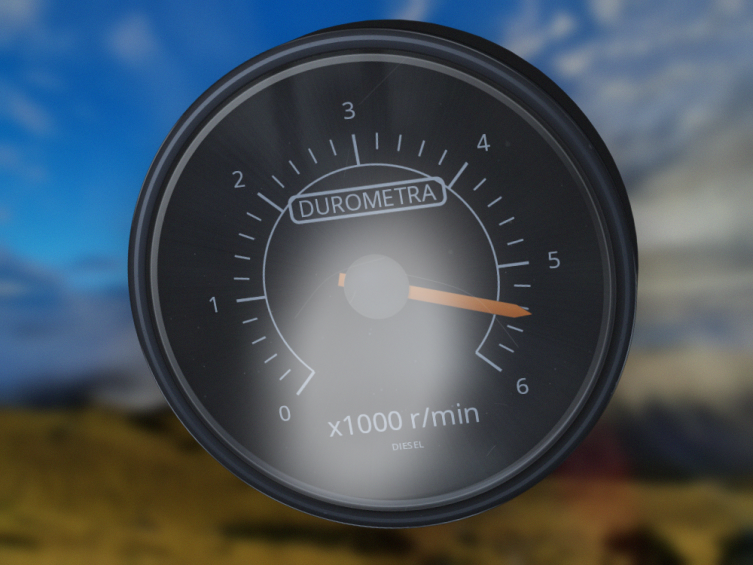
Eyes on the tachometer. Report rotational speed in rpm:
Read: 5400 rpm
